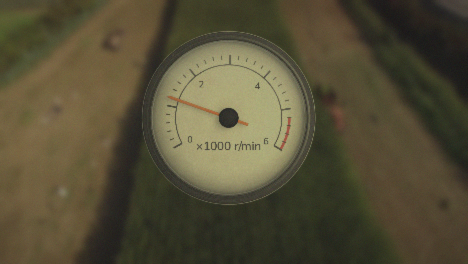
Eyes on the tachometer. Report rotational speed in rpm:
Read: 1200 rpm
